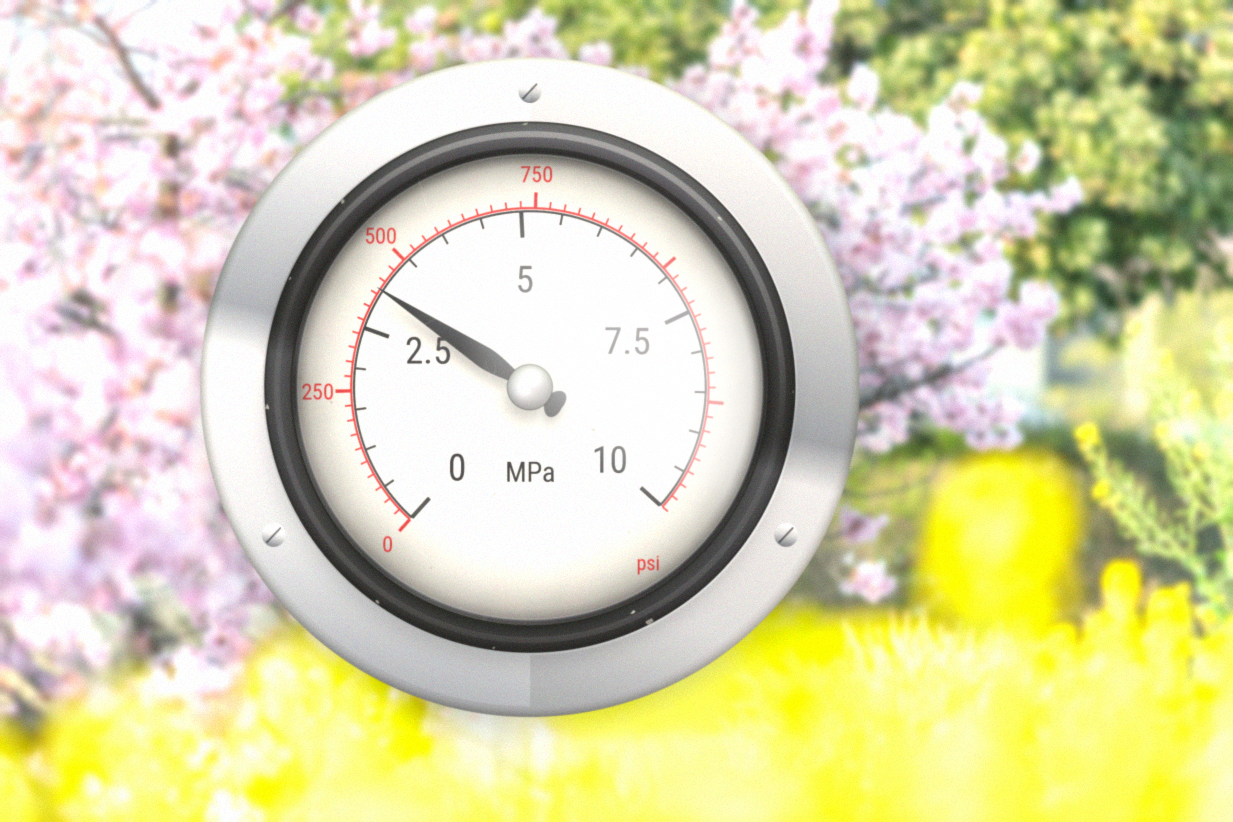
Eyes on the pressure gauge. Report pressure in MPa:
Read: 3 MPa
